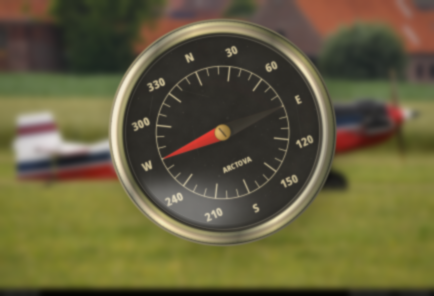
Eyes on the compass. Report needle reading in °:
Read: 270 °
